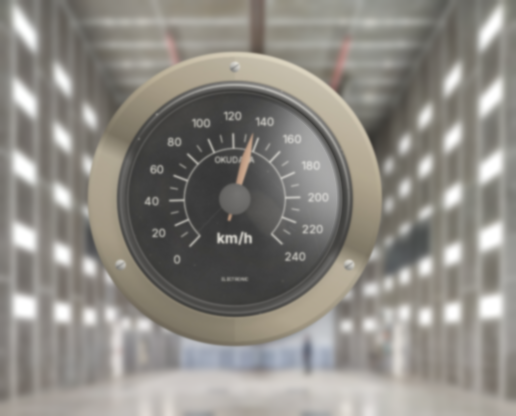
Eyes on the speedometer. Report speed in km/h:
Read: 135 km/h
